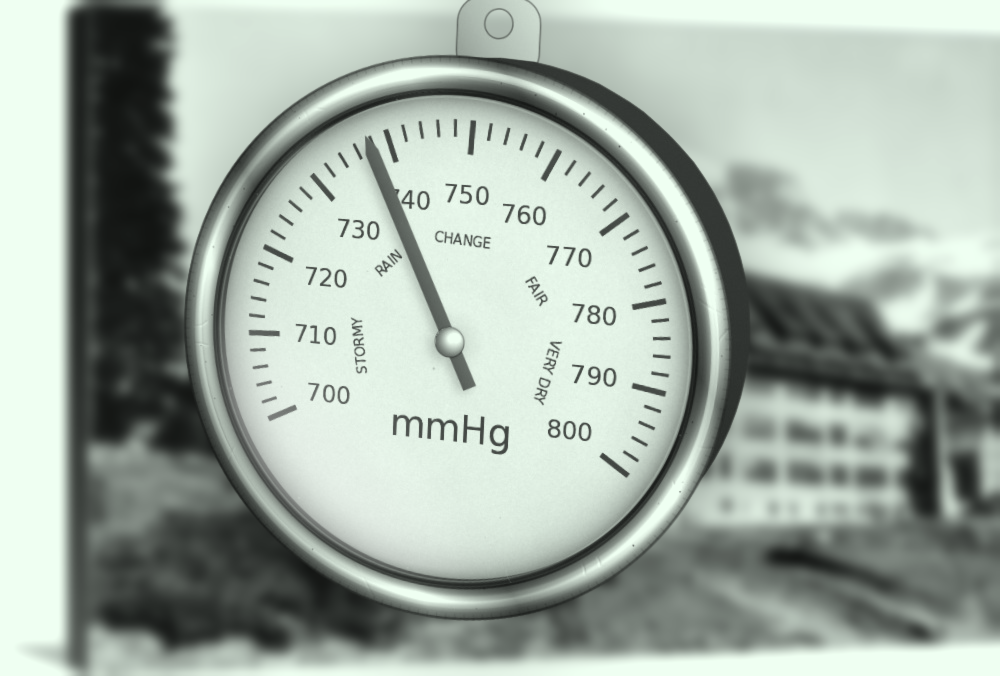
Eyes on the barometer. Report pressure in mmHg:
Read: 738 mmHg
